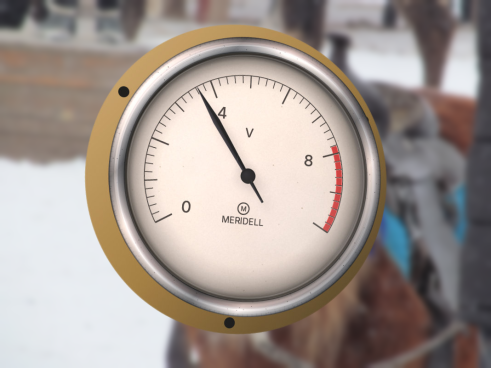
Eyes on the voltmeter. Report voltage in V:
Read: 3.6 V
